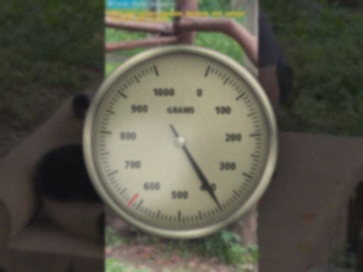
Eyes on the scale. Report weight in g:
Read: 400 g
